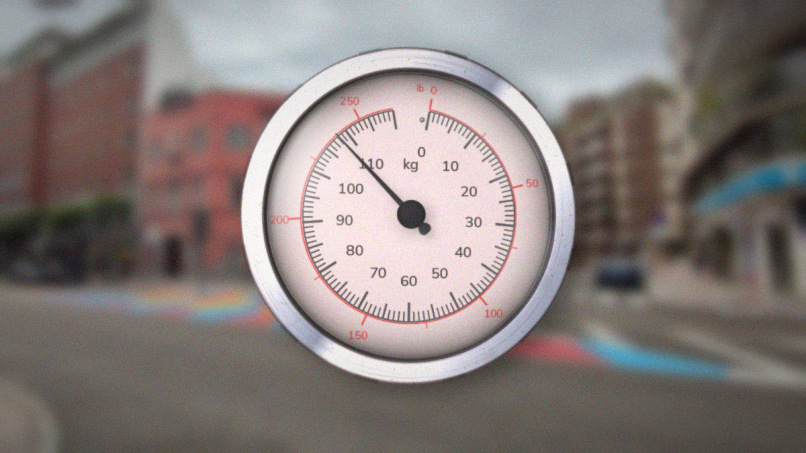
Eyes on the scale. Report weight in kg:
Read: 108 kg
